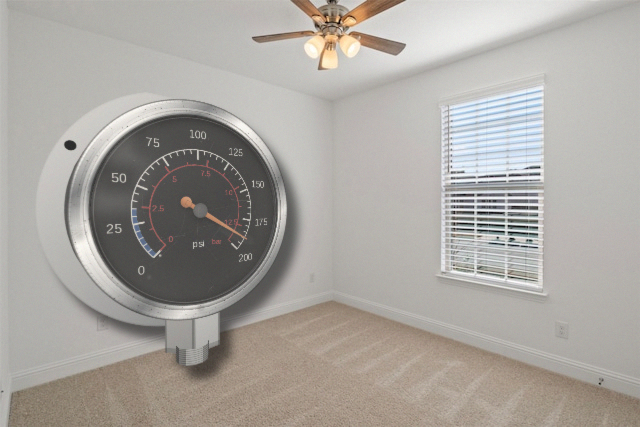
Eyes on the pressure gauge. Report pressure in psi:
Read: 190 psi
